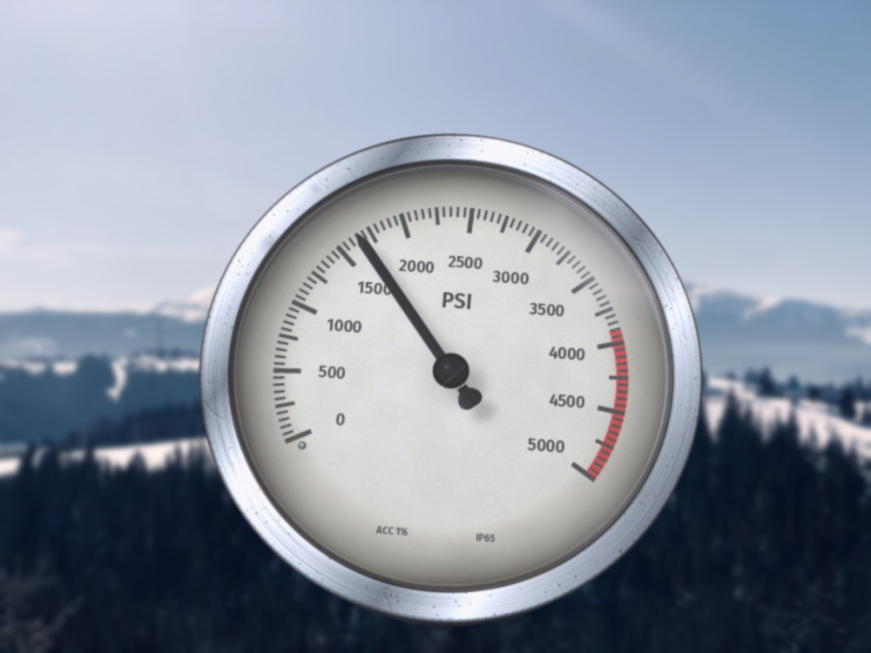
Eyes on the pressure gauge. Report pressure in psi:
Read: 1650 psi
